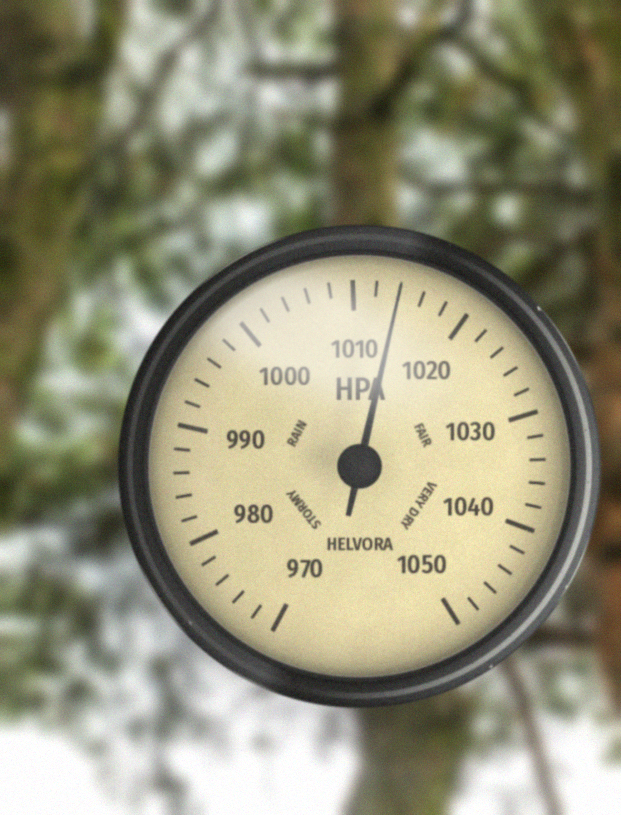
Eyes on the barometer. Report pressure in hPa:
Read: 1014 hPa
